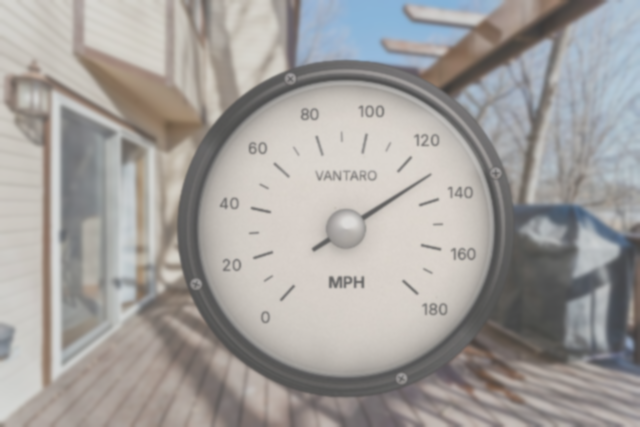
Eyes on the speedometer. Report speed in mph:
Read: 130 mph
